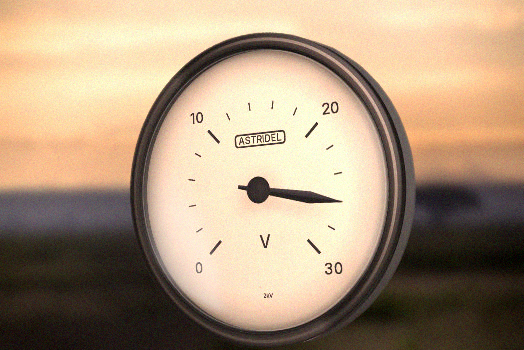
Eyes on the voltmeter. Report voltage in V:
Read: 26 V
